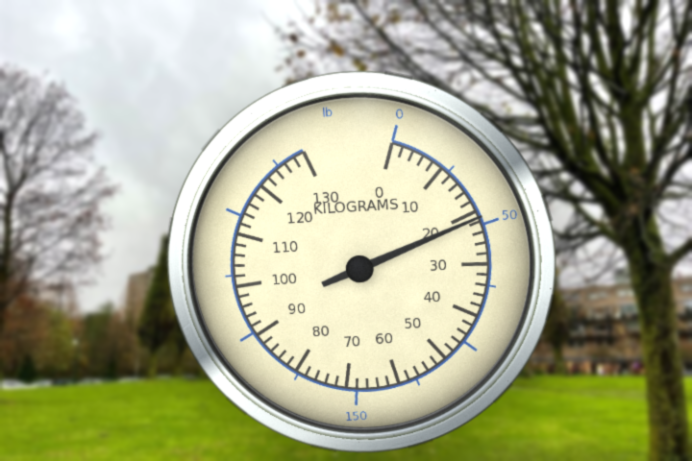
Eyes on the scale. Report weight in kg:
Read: 21 kg
